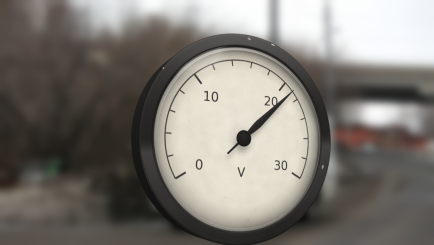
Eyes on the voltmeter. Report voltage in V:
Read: 21 V
